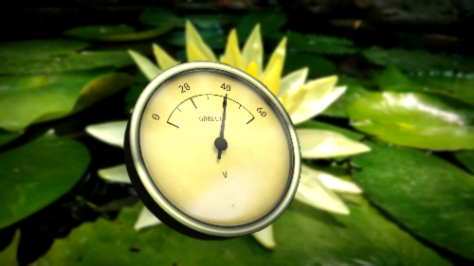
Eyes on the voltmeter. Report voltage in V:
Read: 40 V
